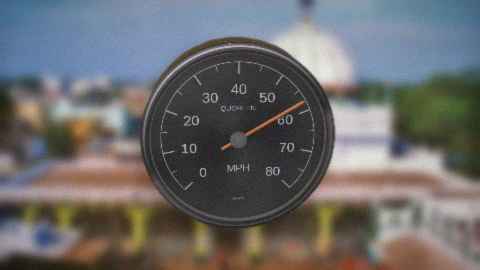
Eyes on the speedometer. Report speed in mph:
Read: 57.5 mph
